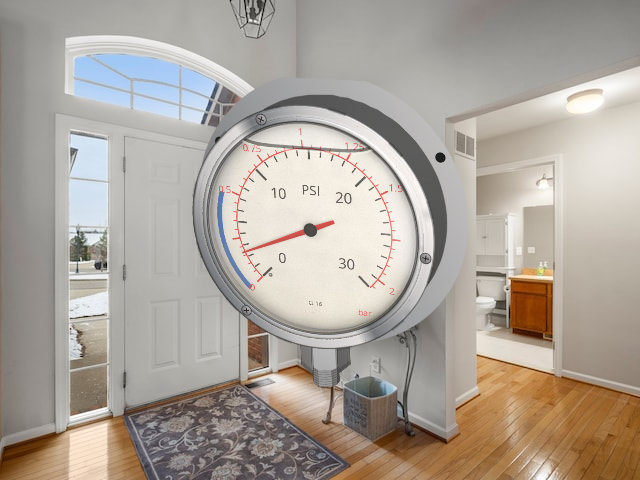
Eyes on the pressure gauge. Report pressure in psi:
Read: 2.5 psi
